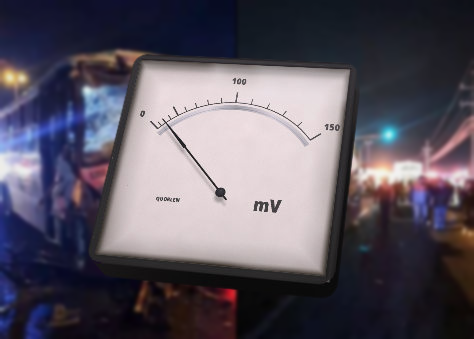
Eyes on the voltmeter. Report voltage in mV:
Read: 30 mV
